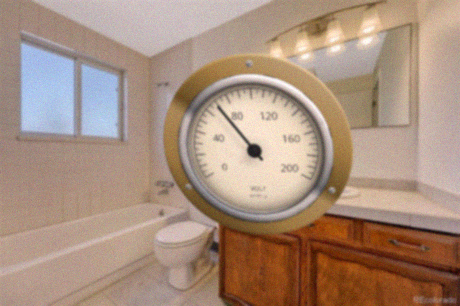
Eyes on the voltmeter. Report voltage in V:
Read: 70 V
